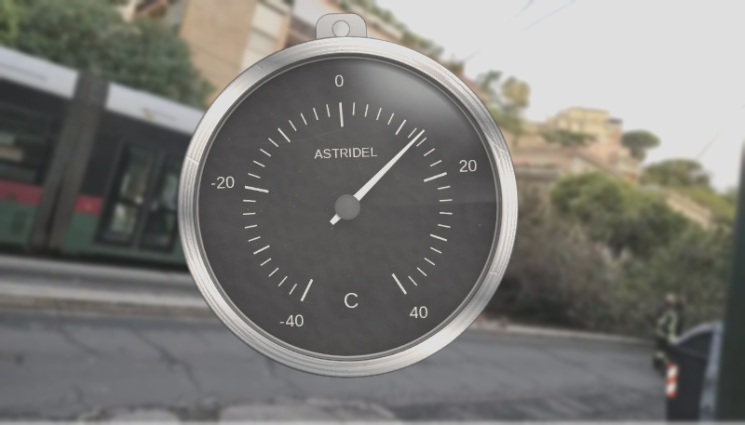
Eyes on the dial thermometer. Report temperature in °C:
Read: 13 °C
